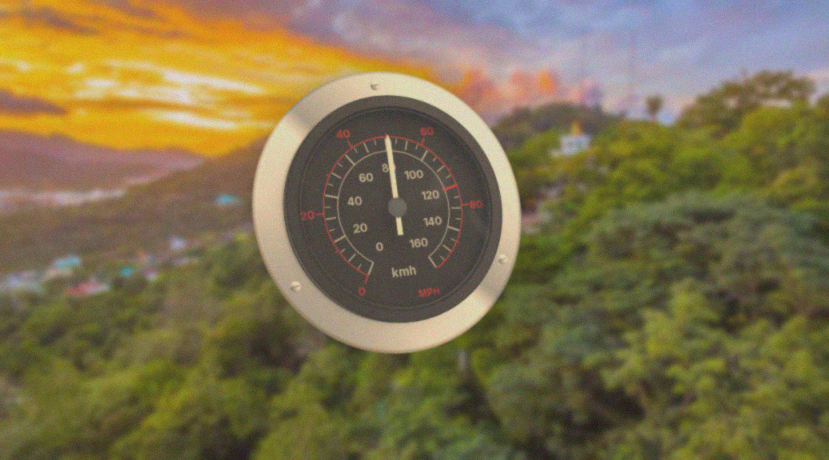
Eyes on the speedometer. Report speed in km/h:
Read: 80 km/h
